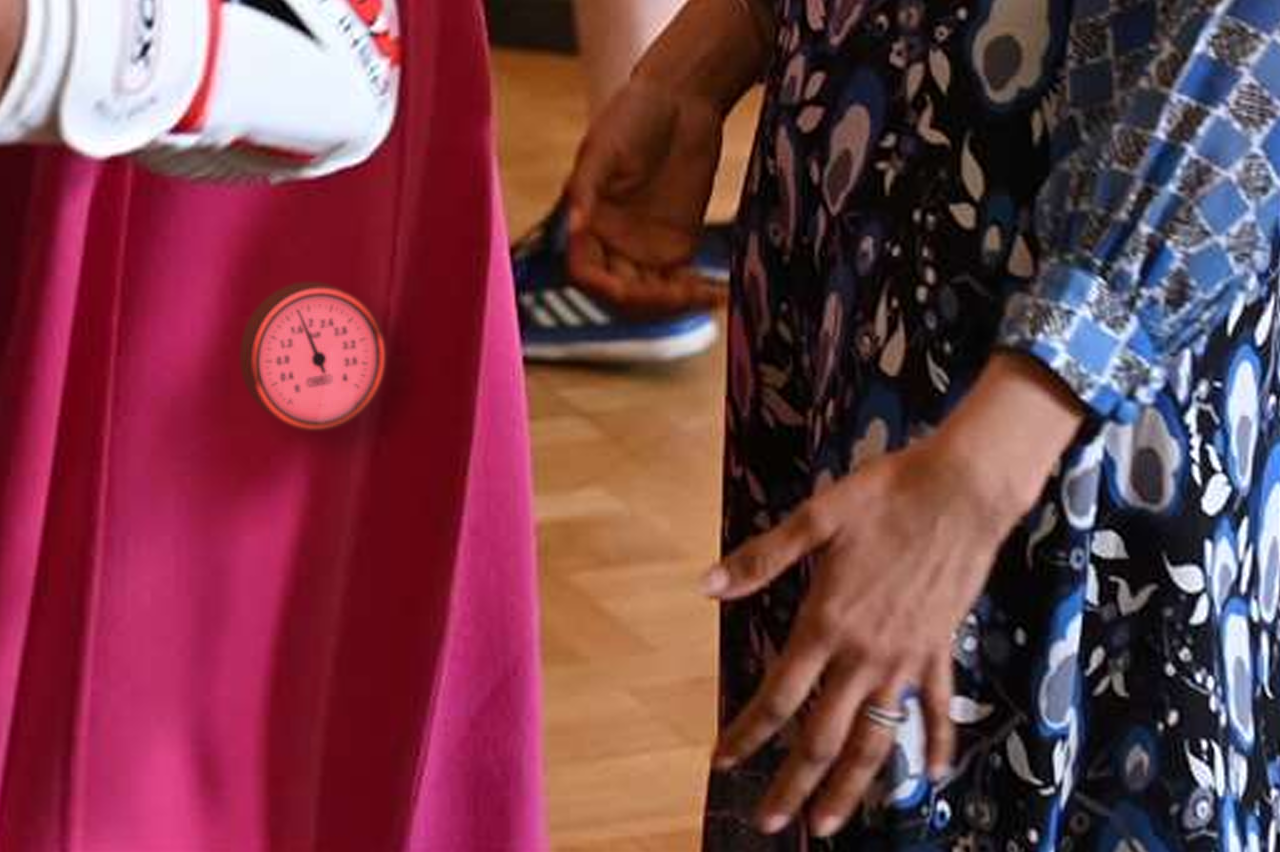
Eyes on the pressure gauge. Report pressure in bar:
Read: 1.8 bar
